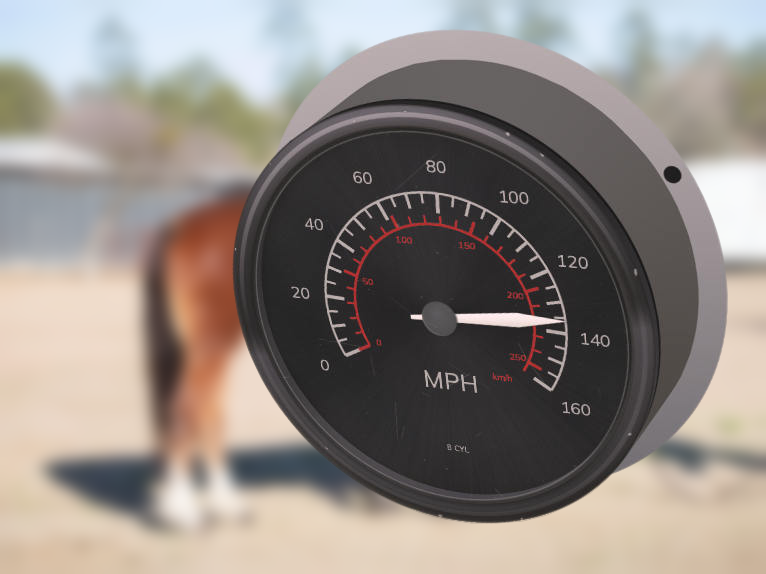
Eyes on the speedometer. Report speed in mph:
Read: 135 mph
